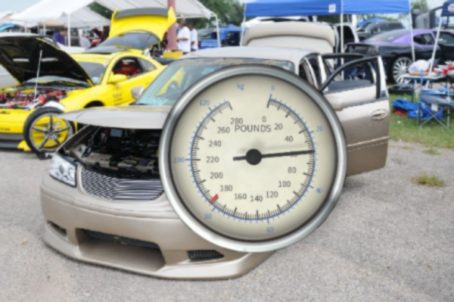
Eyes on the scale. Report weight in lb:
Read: 60 lb
